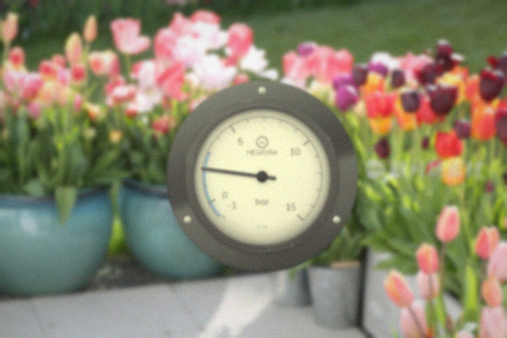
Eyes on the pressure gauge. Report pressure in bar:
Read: 2 bar
